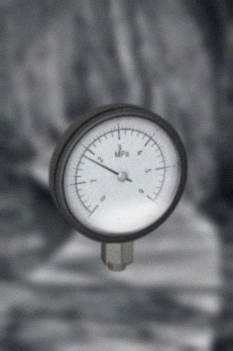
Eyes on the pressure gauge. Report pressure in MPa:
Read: 1.8 MPa
